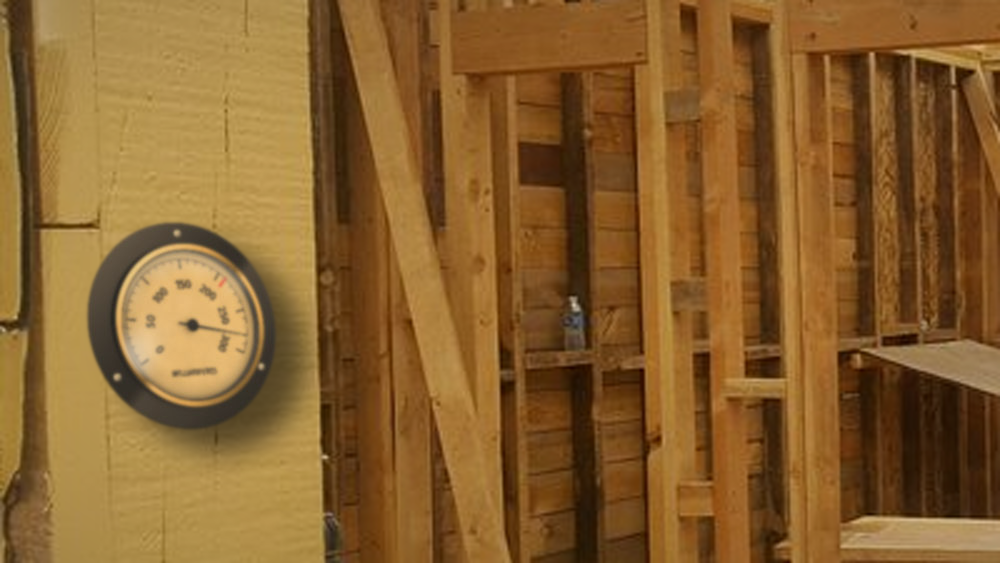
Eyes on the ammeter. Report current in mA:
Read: 280 mA
